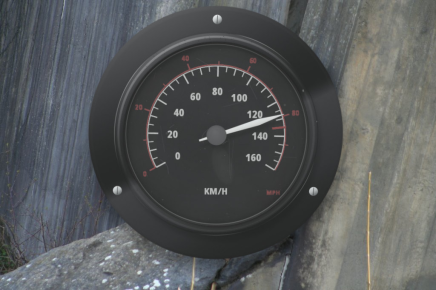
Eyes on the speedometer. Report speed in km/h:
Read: 127.5 km/h
